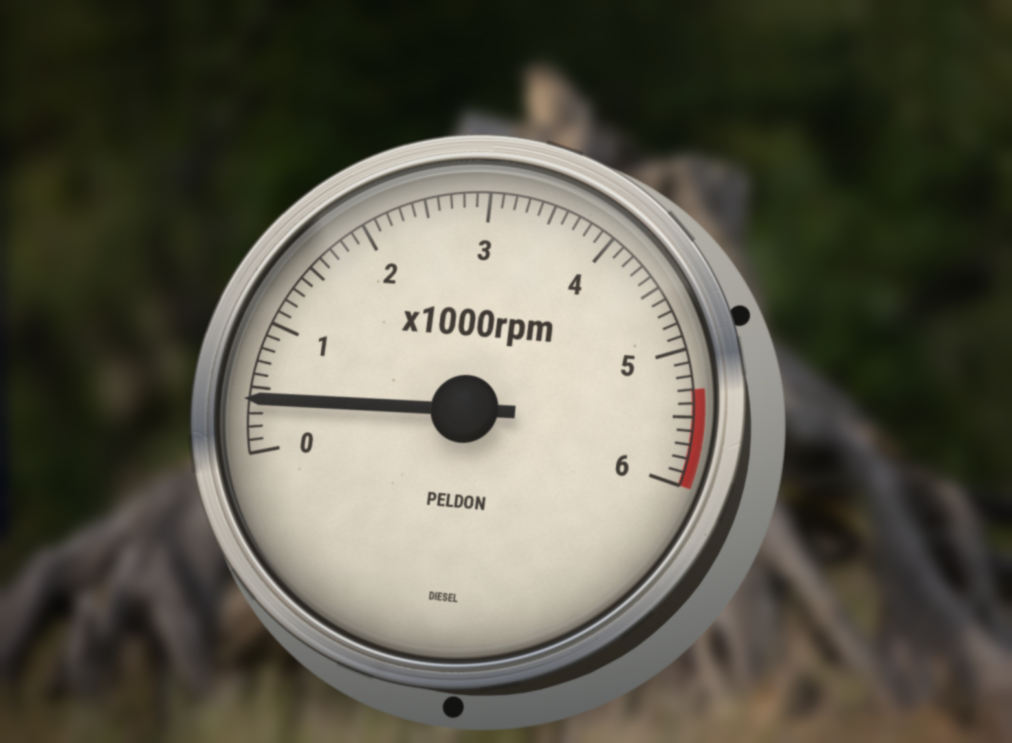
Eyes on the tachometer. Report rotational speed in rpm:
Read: 400 rpm
